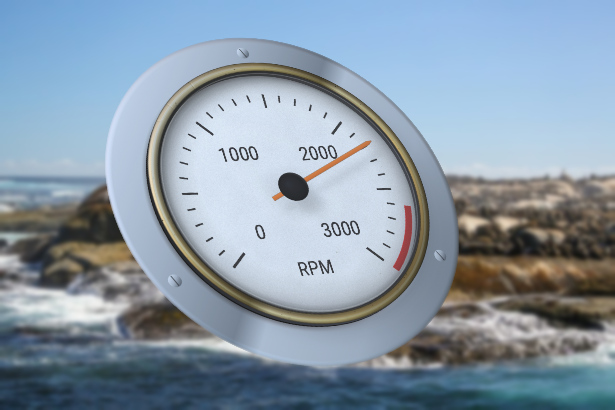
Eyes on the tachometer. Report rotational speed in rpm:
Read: 2200 rpm
